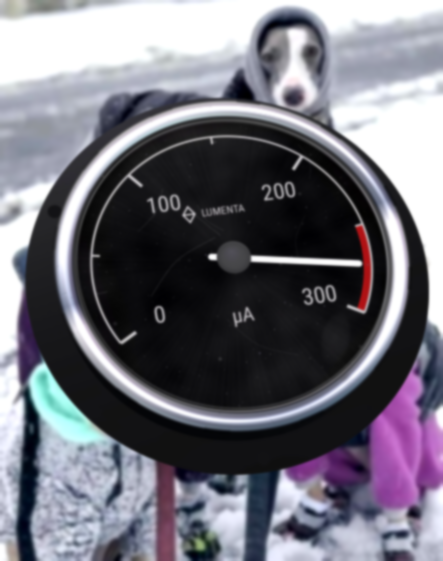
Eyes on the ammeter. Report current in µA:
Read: 275 µA
